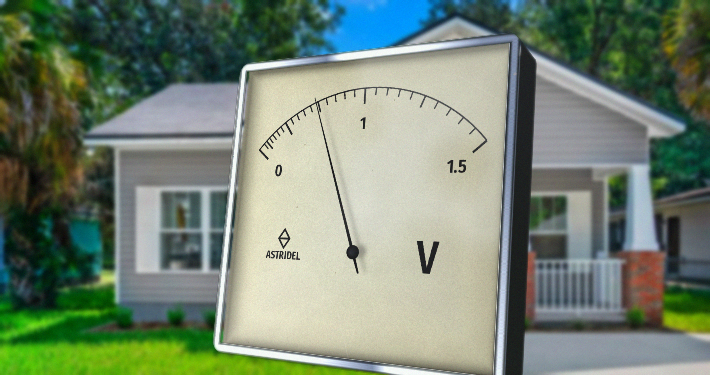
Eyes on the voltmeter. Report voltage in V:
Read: 0.75 V
